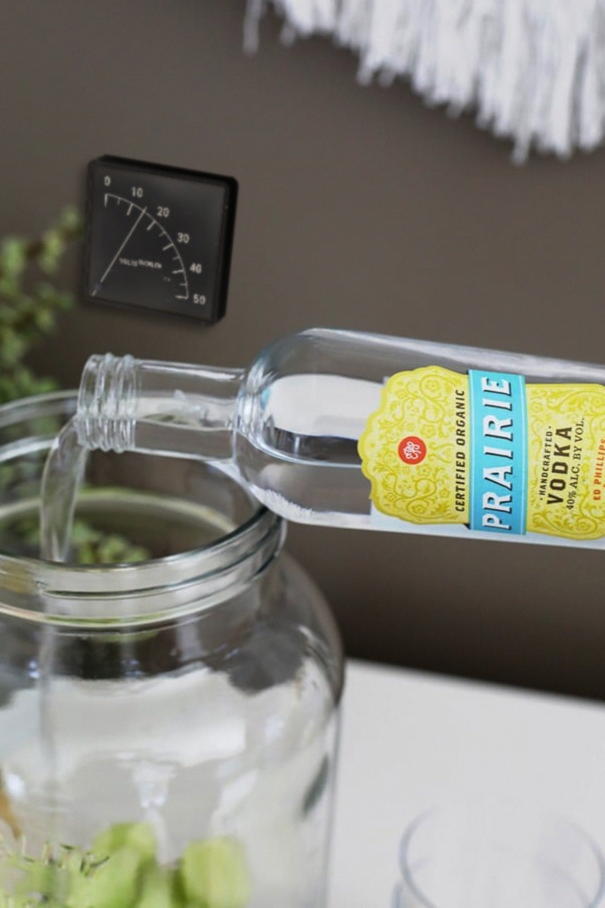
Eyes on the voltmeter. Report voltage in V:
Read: 15 V
